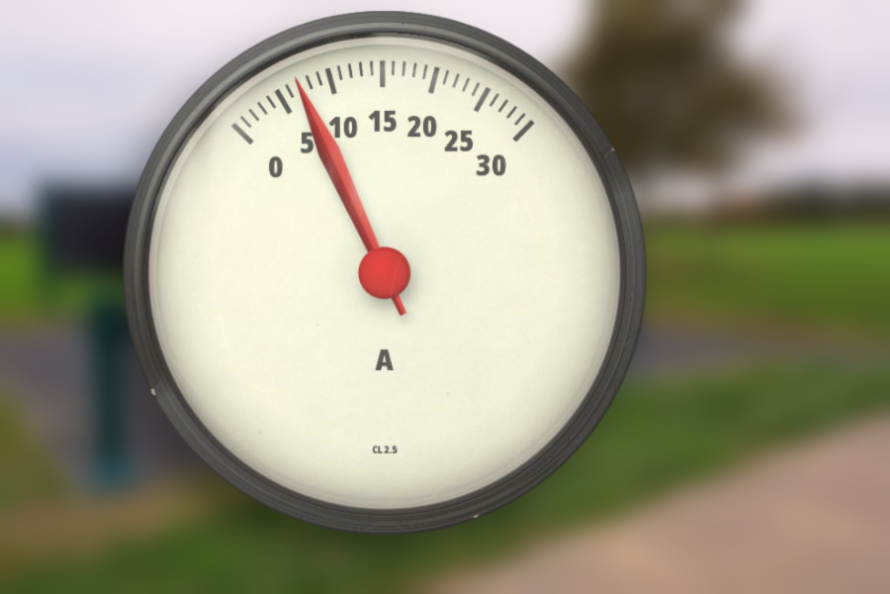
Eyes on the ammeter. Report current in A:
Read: 7 A
